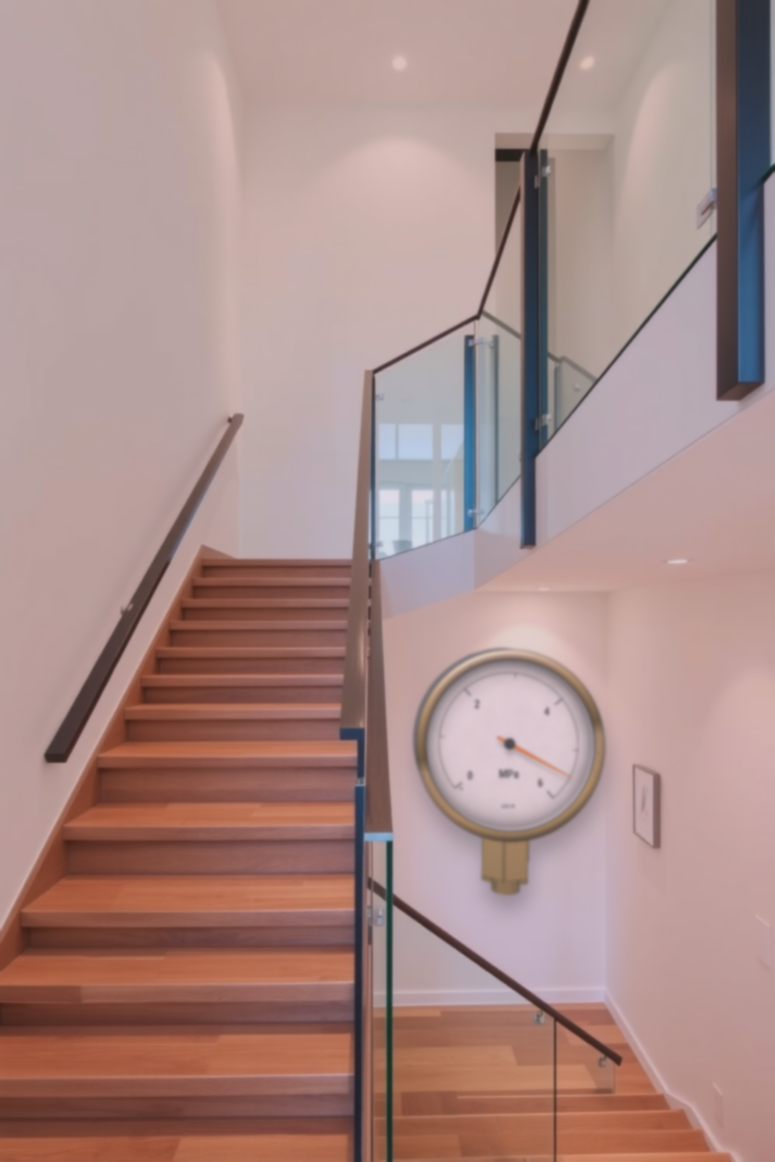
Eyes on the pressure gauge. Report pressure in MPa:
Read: 5.5 MPa
